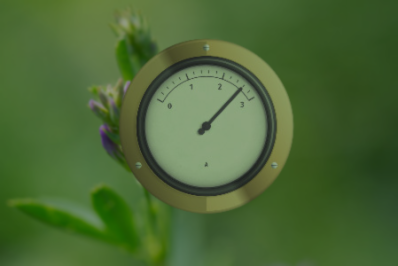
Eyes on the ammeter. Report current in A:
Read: 2.6 A
